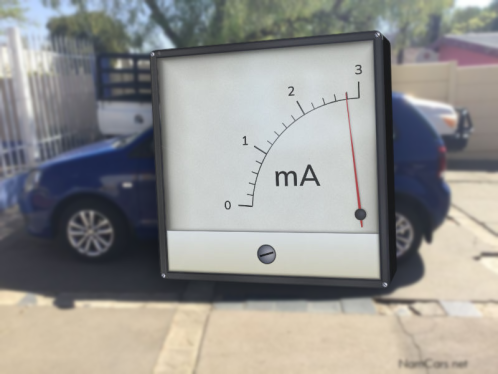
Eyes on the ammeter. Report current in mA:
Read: 2.8 mA
